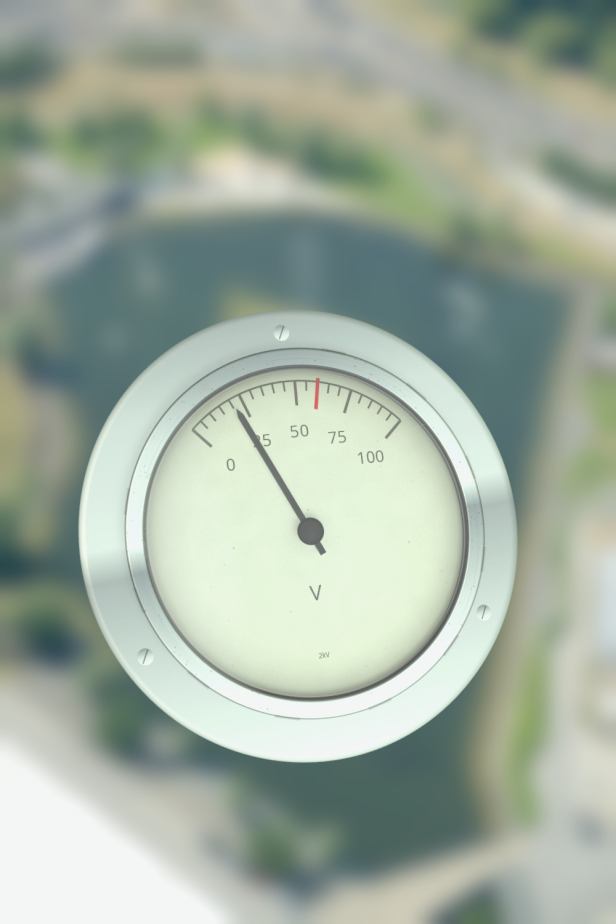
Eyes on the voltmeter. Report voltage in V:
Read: 20 V
